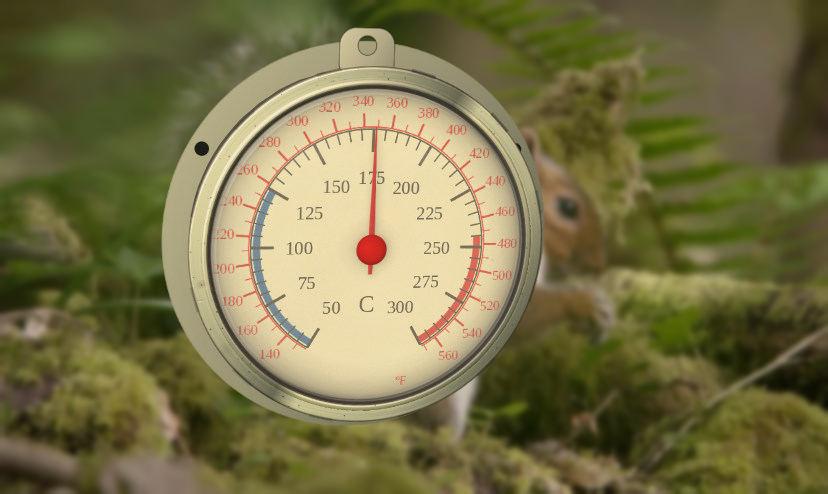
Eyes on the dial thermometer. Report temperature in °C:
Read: 175 °C
